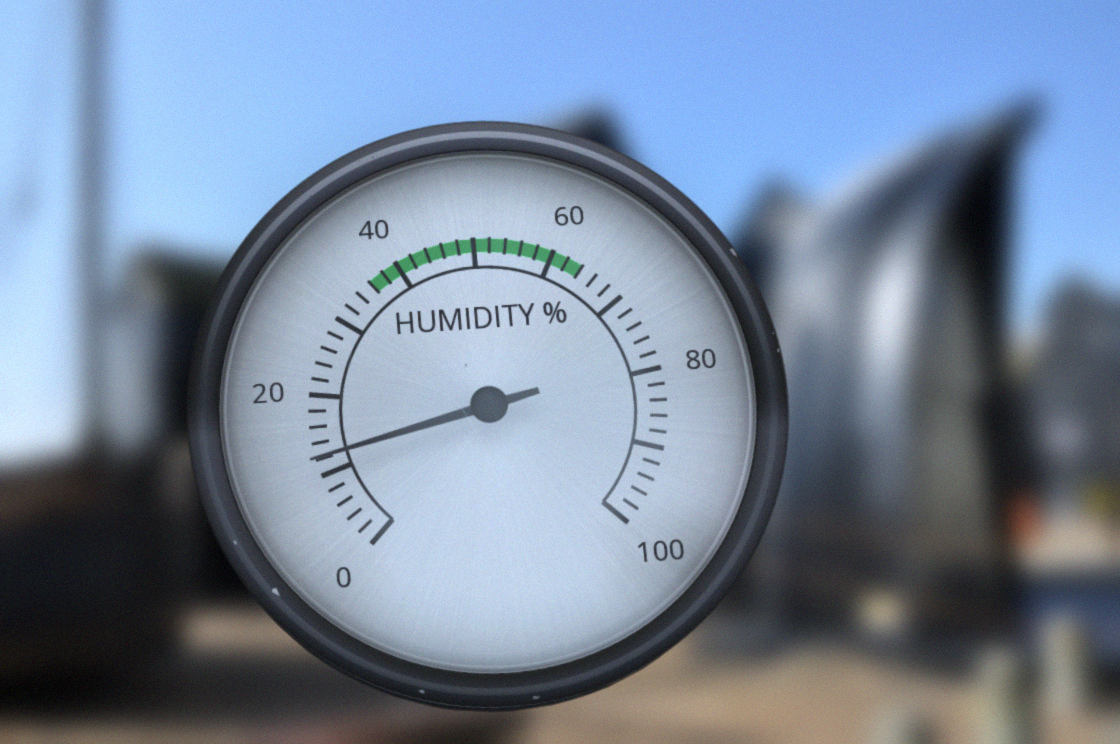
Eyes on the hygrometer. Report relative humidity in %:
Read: 12 %
